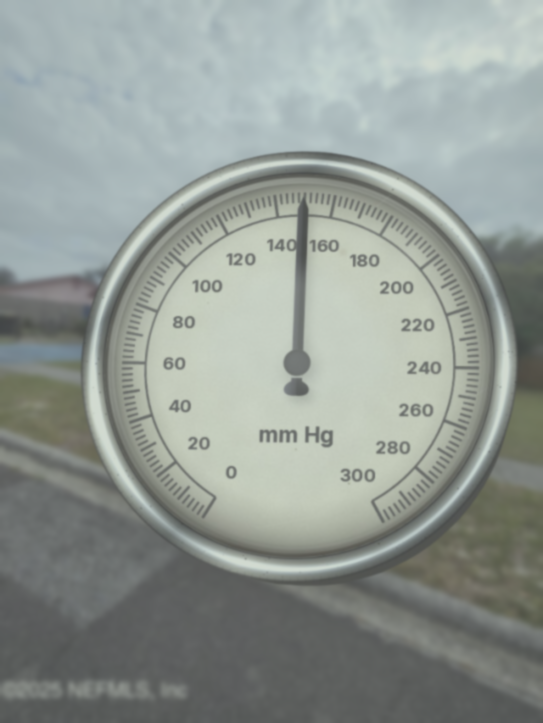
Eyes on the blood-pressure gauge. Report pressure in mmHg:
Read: 150 mmHg
